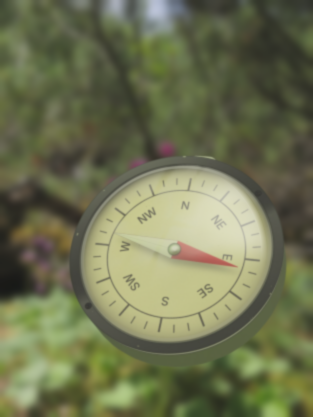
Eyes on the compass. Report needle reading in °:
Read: 100 °
